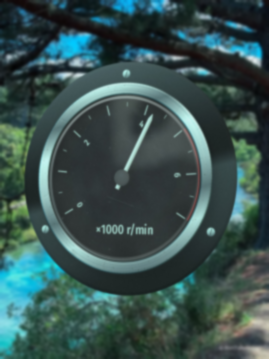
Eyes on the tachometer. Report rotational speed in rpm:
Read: 4250 rpm
